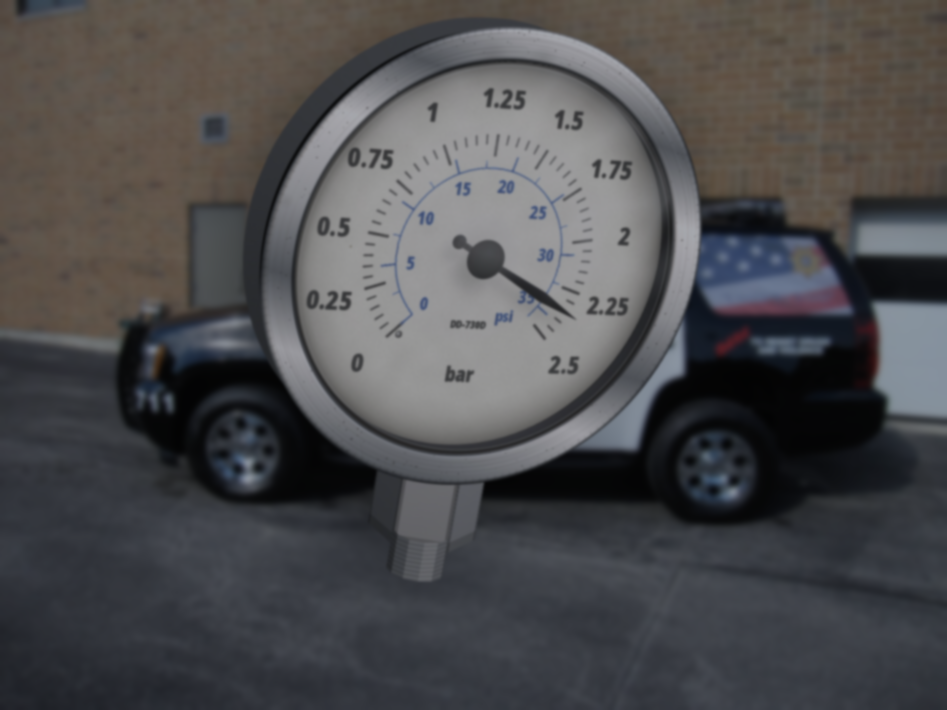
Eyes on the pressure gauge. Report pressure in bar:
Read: 2.35 bar
